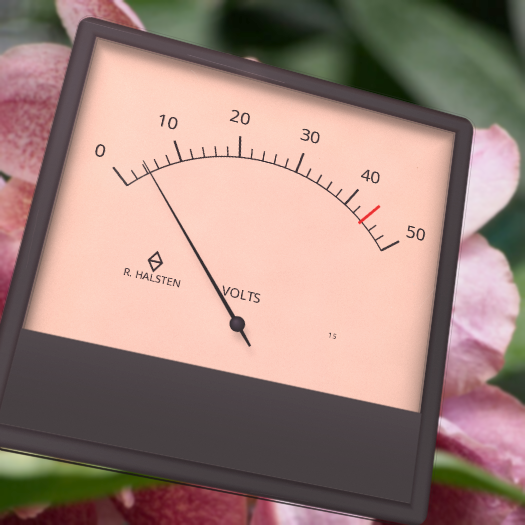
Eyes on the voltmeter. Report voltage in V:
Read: 4 V
